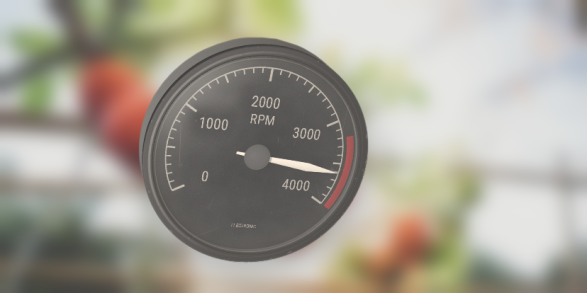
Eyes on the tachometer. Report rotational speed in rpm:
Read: 3600 rpm
